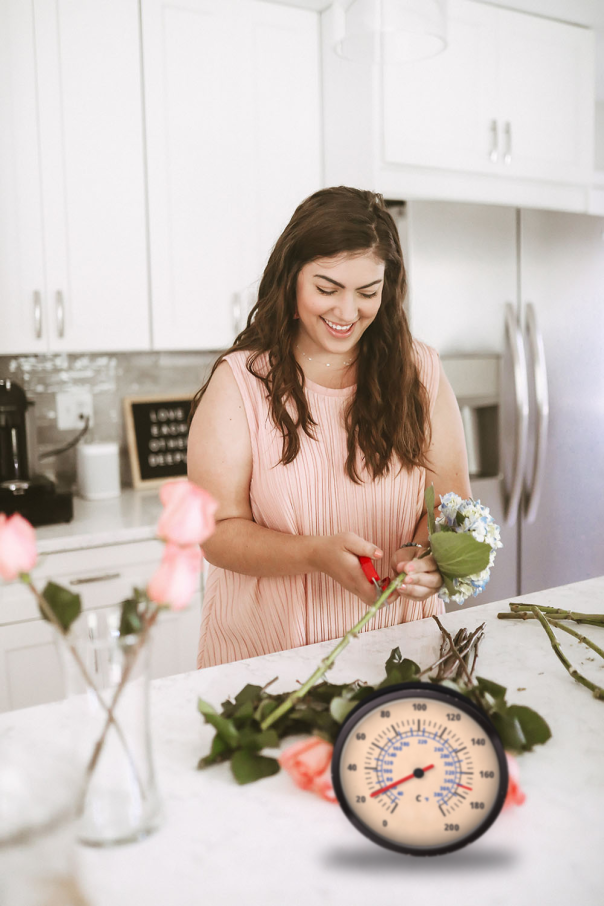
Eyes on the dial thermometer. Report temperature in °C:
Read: 20 °C
